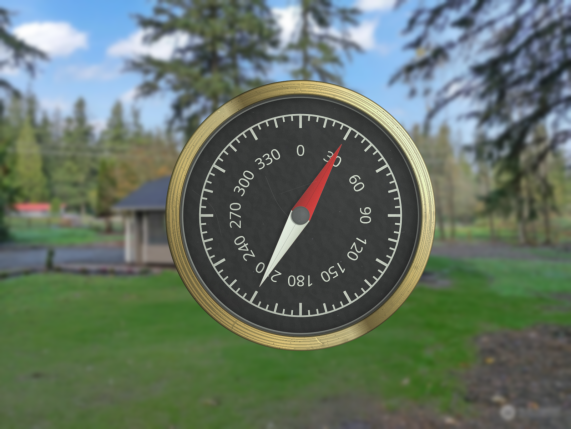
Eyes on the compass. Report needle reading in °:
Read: 30 °
